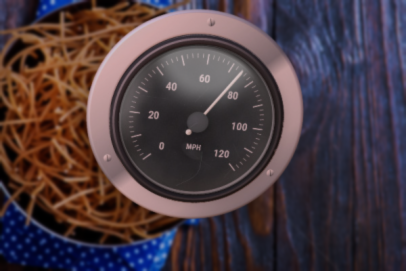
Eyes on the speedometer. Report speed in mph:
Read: 74 mph
